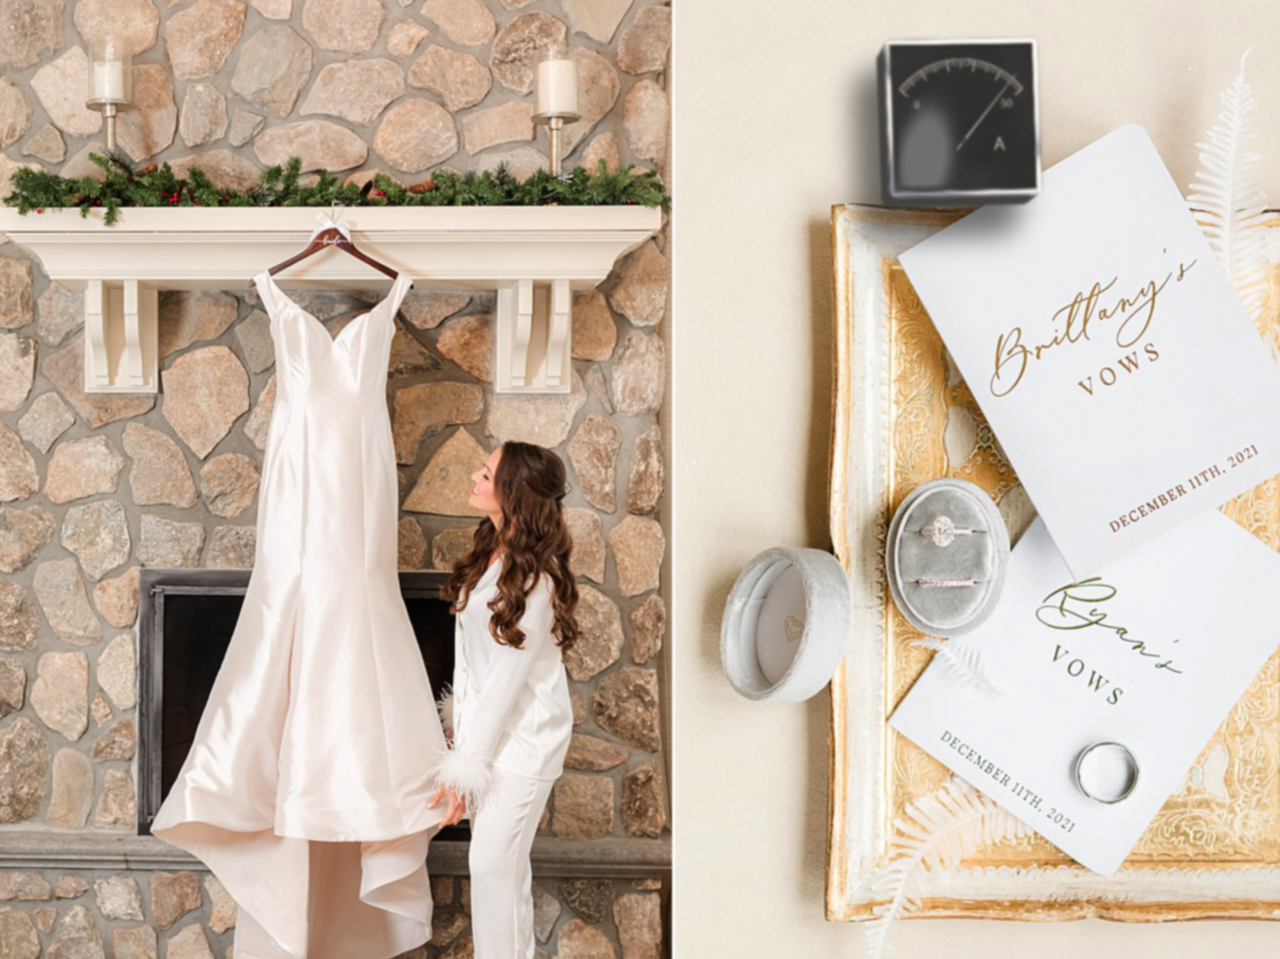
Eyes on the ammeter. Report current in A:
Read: 45 A
